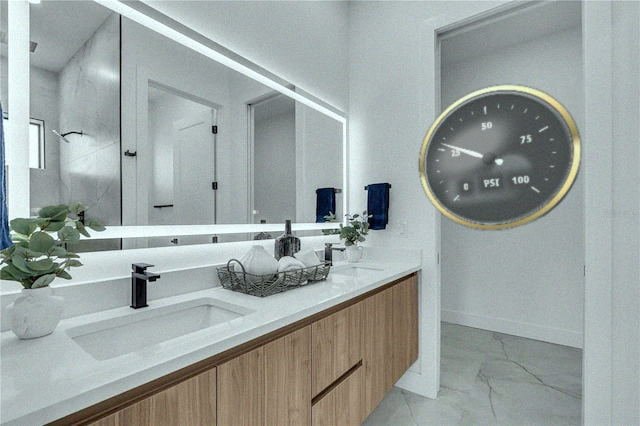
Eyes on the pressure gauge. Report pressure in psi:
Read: 27.5 psi
